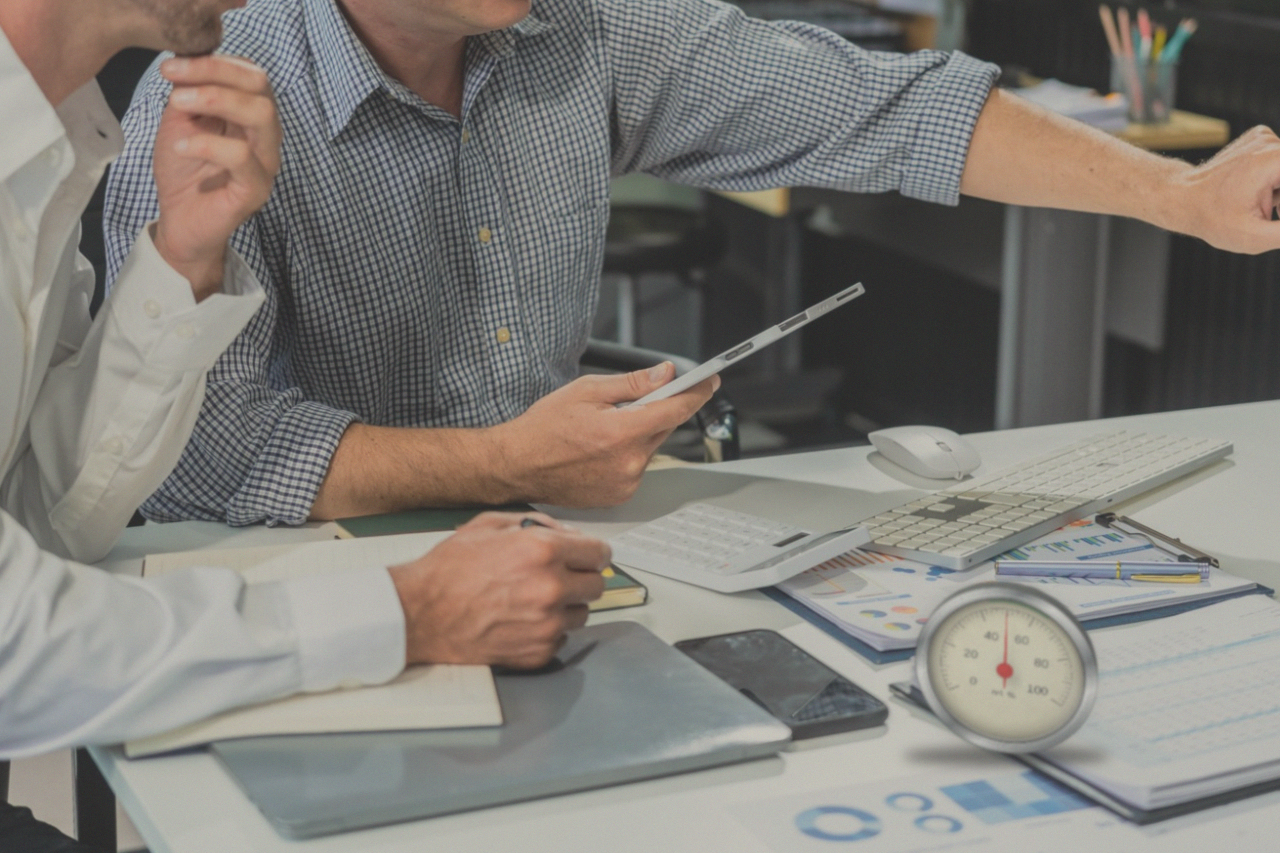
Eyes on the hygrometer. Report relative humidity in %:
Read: 50 %
